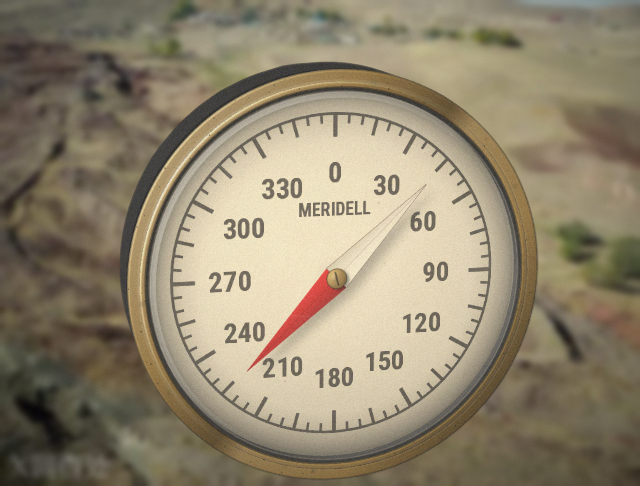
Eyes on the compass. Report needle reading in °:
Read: 225 °
